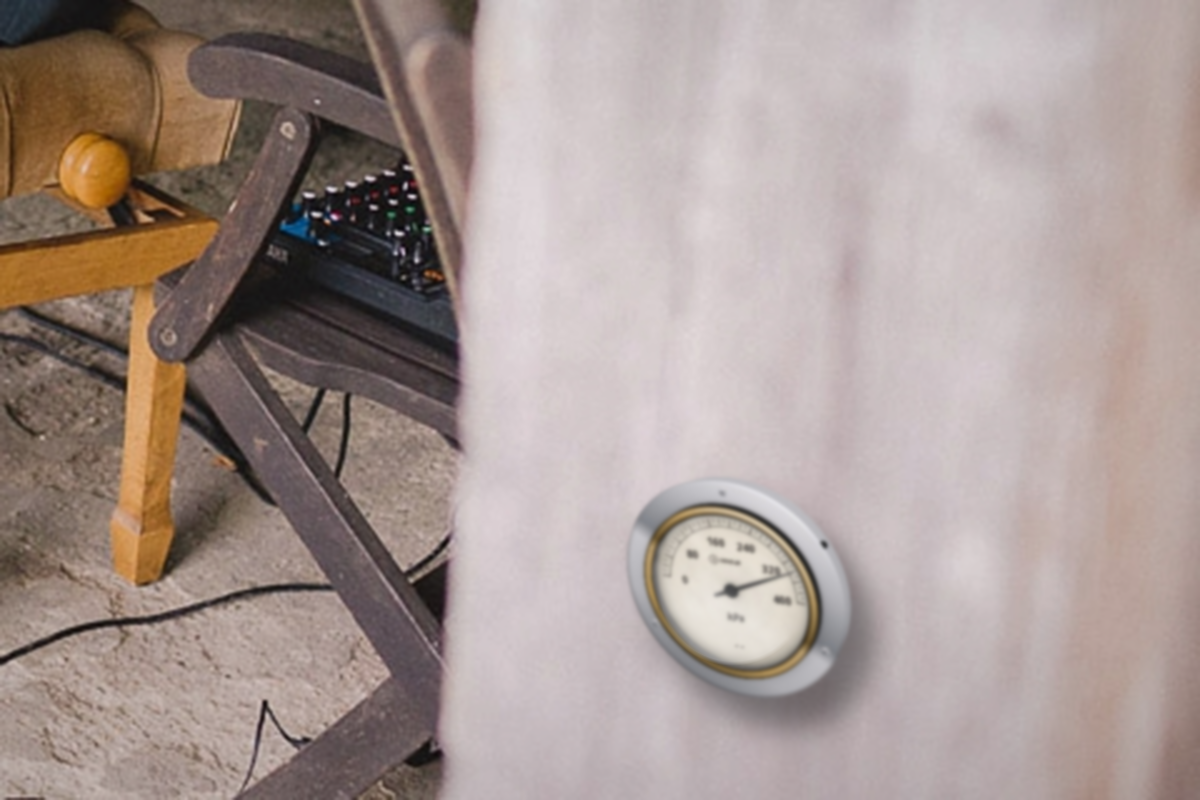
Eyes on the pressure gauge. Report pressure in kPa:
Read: 340 kPa
